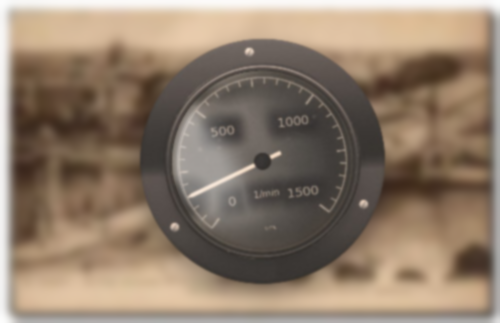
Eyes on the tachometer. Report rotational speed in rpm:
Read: 150 rpm
